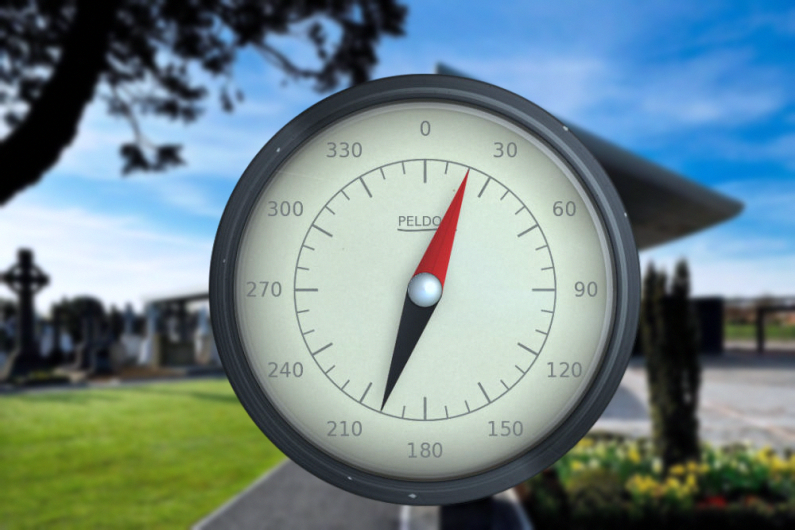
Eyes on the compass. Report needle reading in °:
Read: 20 °
